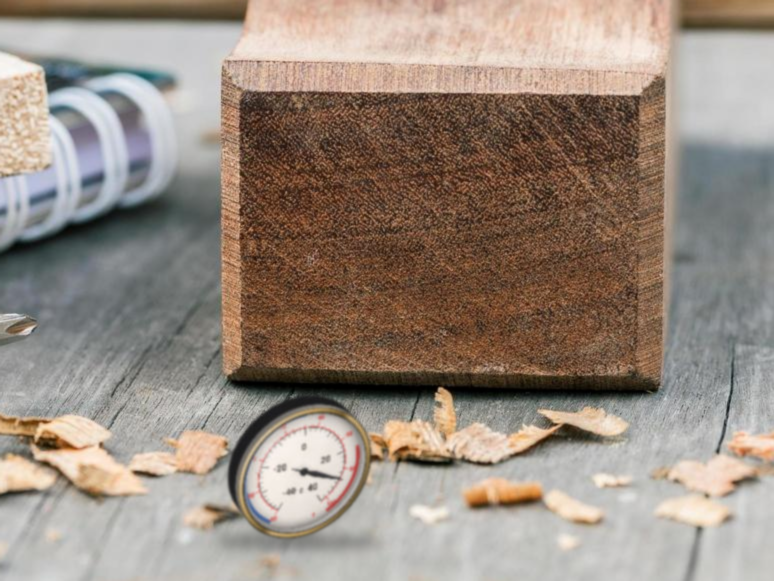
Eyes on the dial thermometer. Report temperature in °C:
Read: 30 °C
